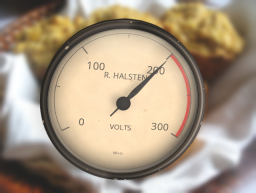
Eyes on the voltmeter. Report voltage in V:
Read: 200 V
